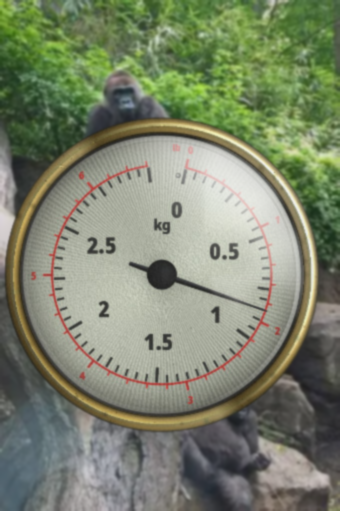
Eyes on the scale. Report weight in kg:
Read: 0.85 kg
